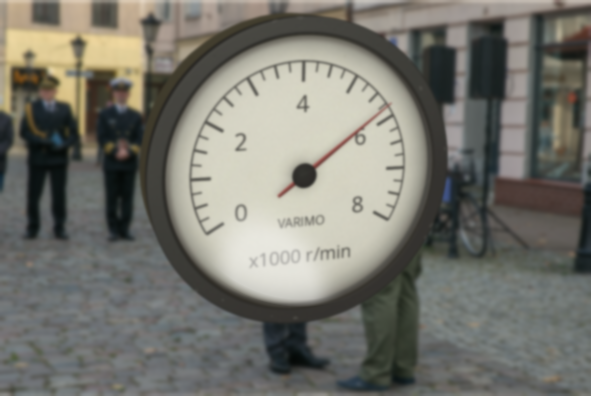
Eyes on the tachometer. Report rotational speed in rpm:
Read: 5750 rpm
